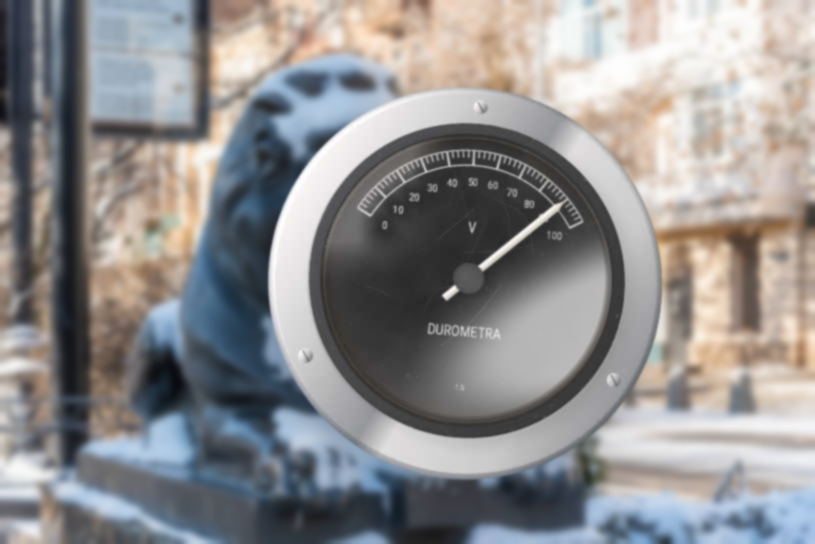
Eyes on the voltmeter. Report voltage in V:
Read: 90 V
